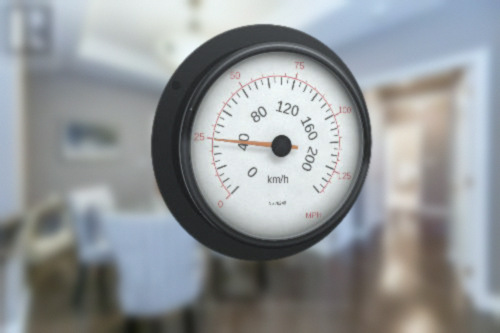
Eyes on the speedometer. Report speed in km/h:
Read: 40 km/h
